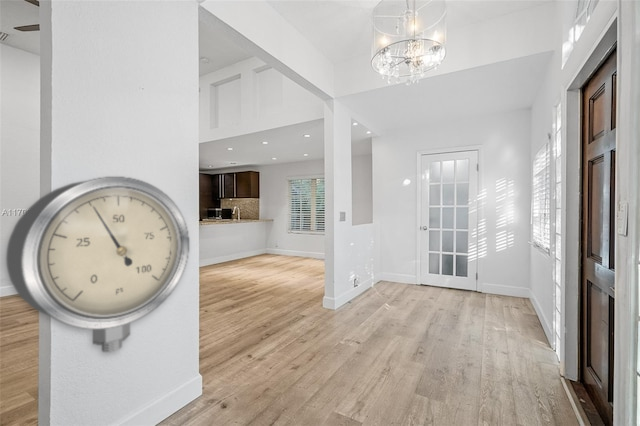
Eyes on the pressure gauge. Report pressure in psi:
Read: 40 psi
